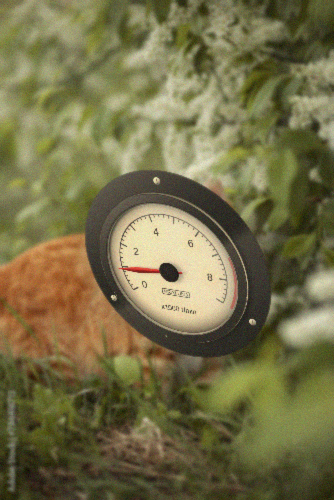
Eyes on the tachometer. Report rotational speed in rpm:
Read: 1000 rpm
